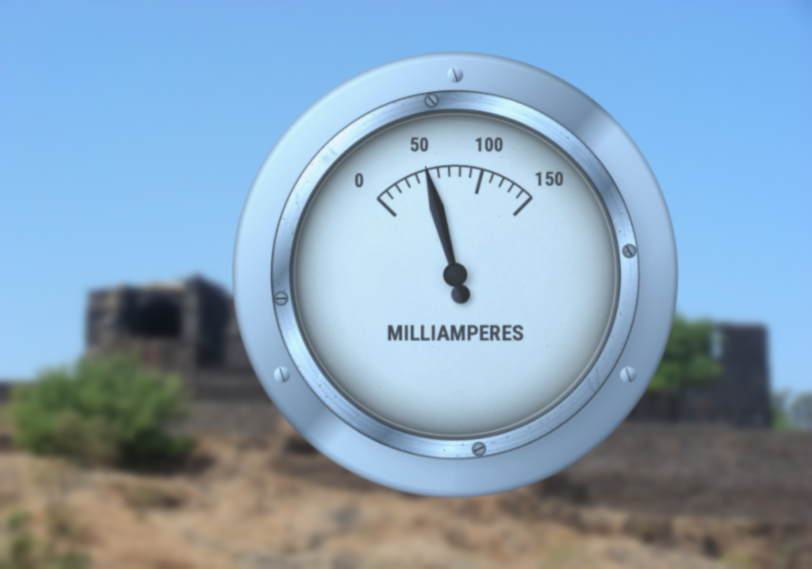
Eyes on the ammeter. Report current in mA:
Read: 50 mA
